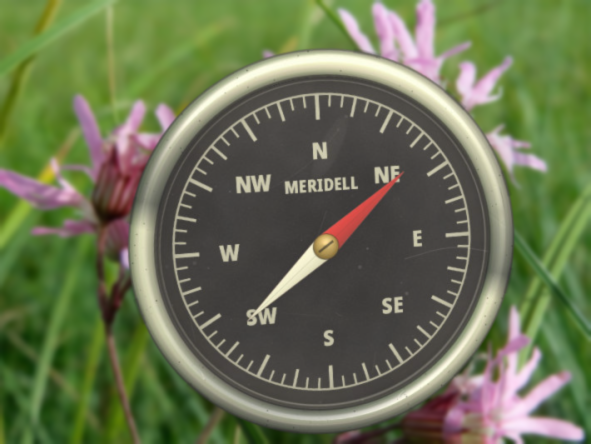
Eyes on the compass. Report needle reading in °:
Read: 50 °
